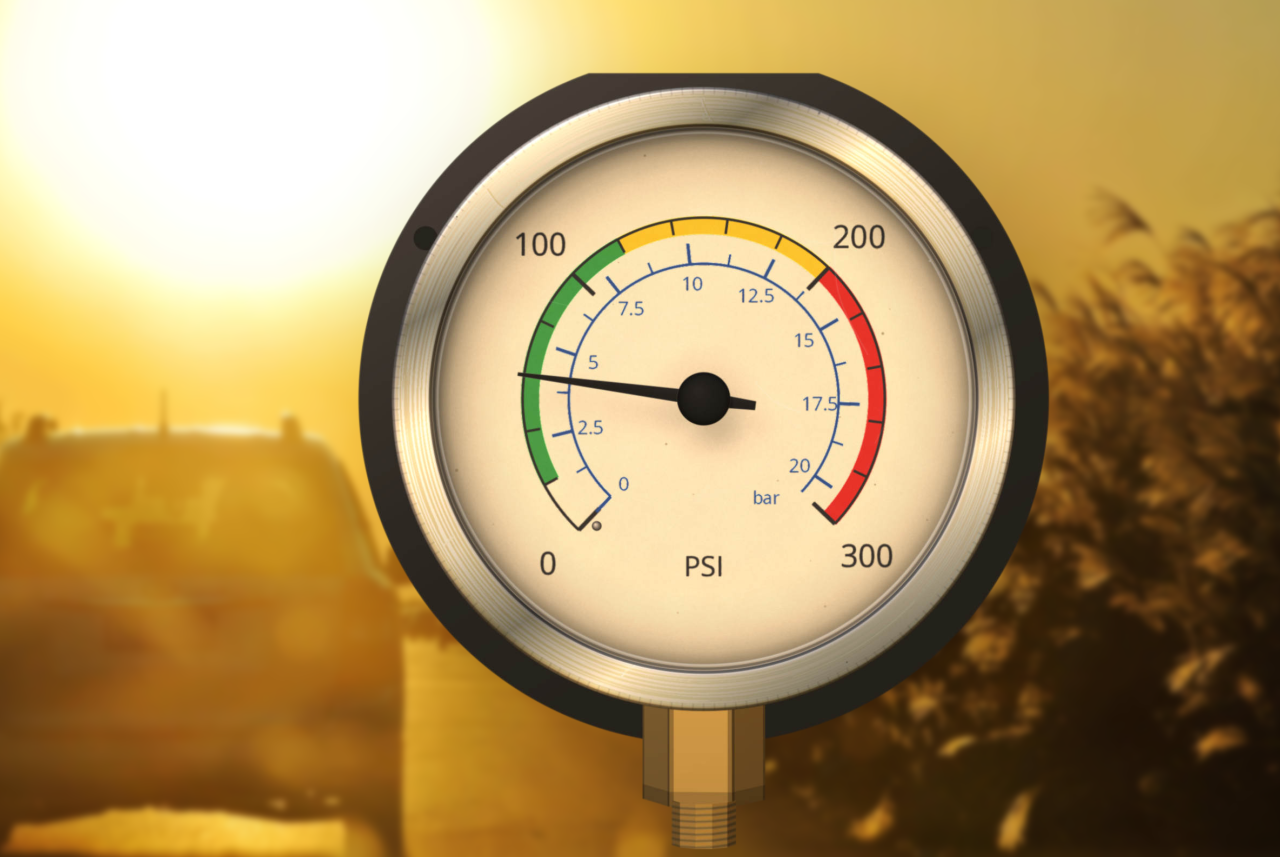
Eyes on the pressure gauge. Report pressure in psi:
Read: 60 psi
